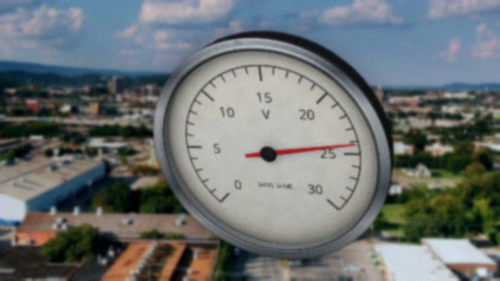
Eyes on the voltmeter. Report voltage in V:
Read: 24 V
